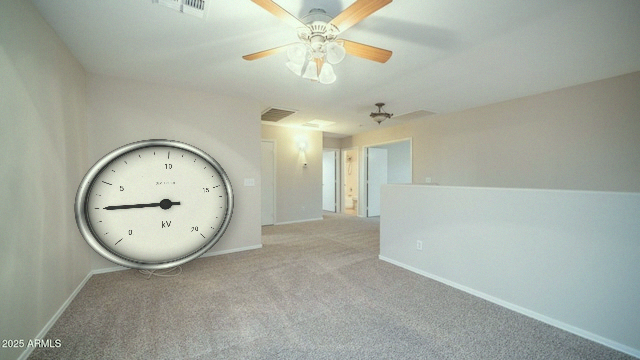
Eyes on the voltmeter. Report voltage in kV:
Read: 3 kV
